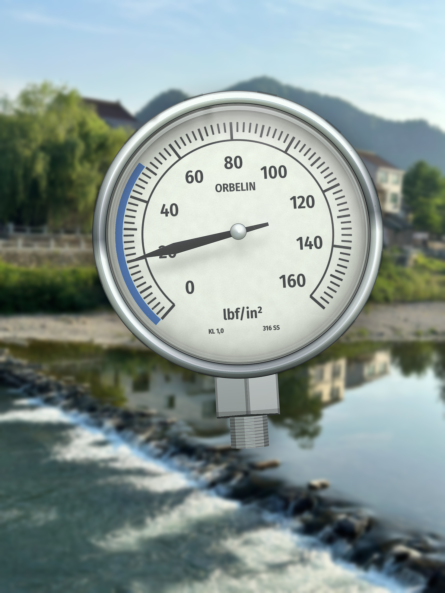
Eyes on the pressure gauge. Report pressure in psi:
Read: 20 psi
